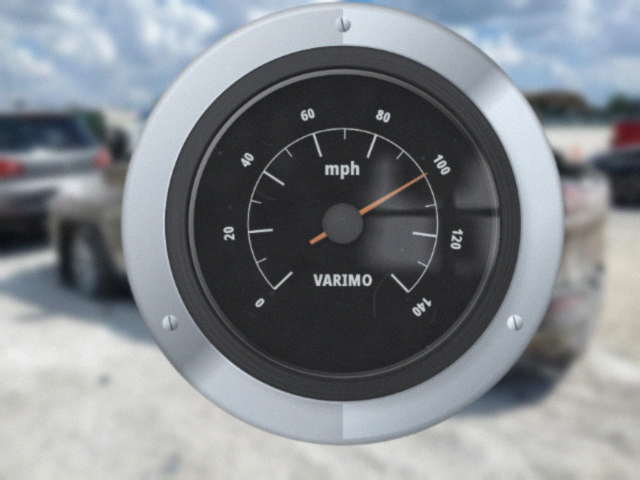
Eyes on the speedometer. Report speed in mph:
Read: 100 mph
